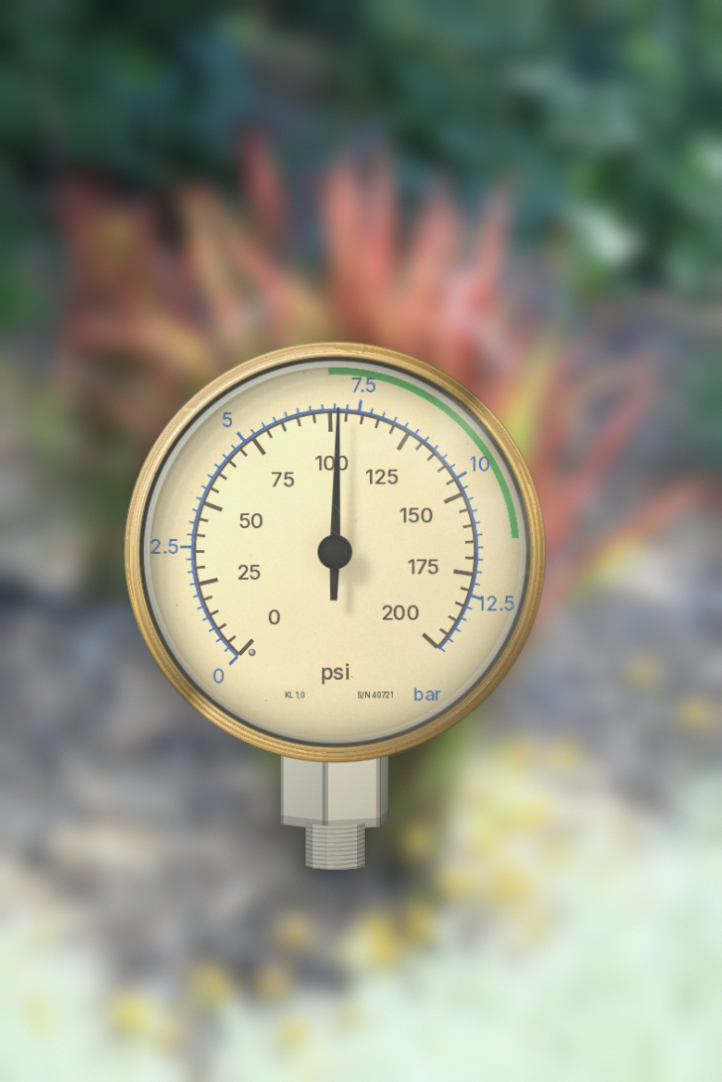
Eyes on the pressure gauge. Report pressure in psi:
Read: 102.5 psi
